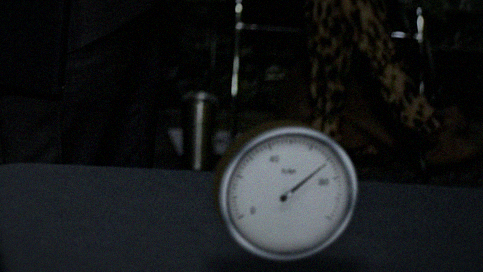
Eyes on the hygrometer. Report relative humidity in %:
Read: 70 %
